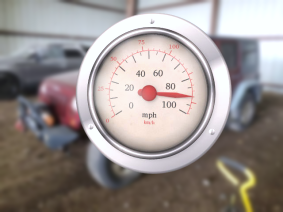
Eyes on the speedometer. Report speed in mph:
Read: 90 mph
